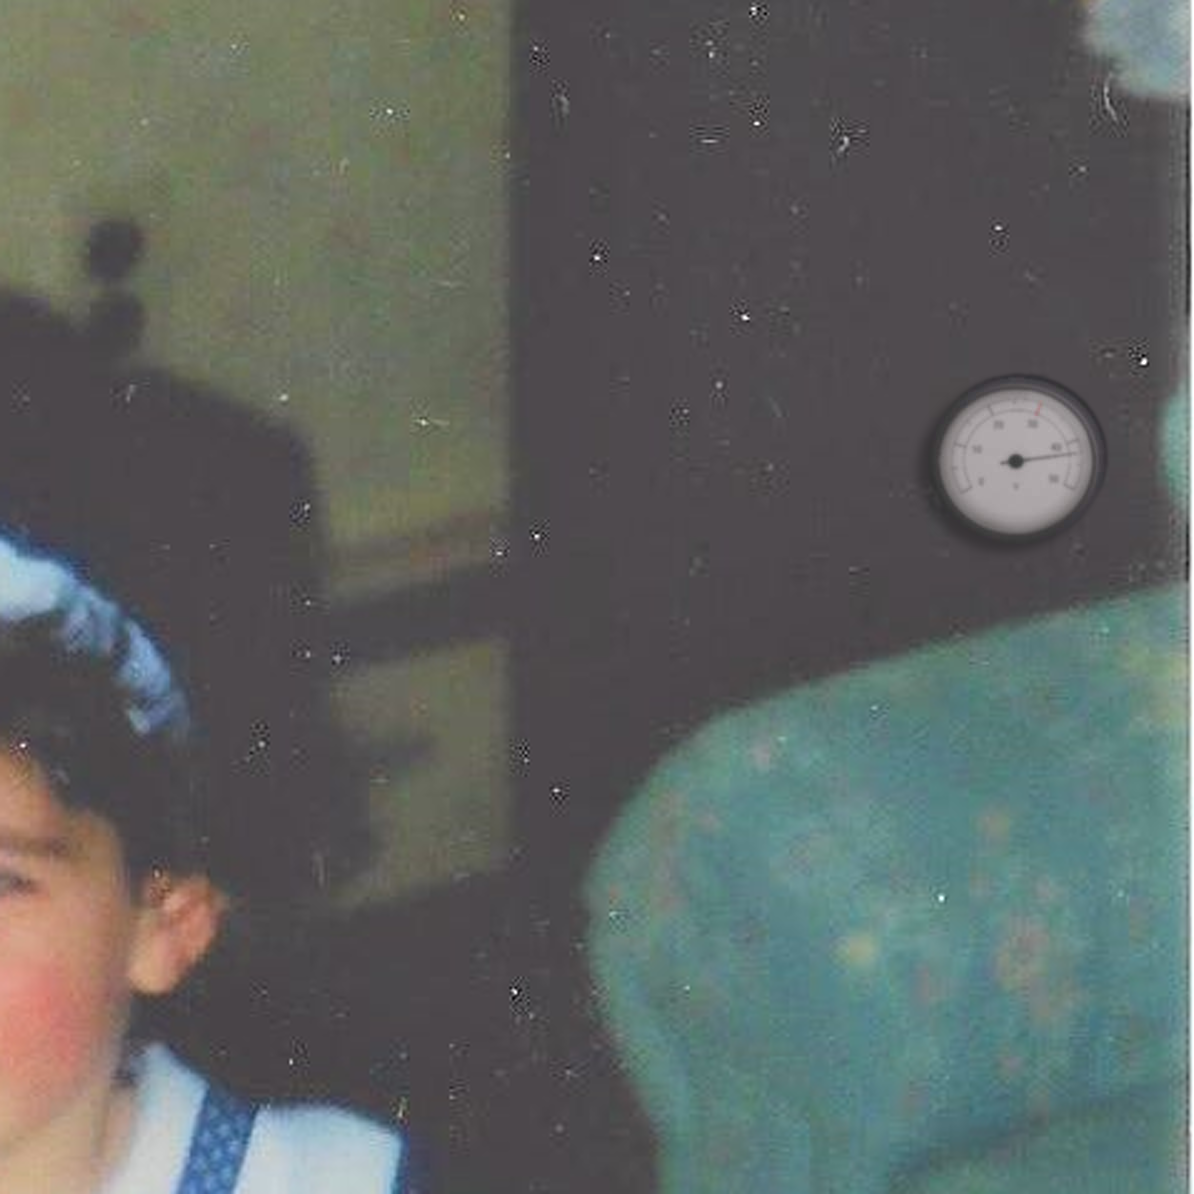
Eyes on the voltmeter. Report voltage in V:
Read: 42.5 V
